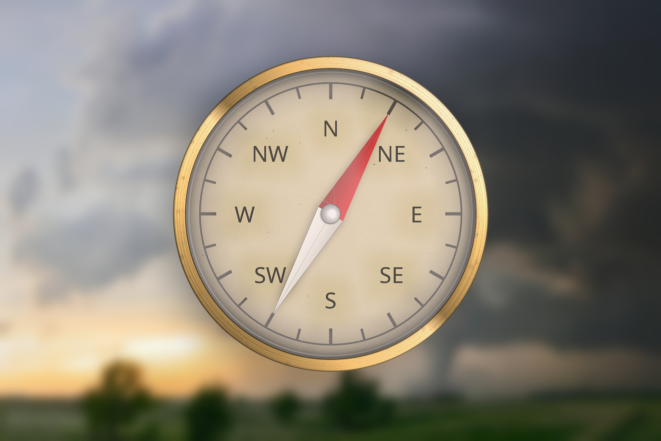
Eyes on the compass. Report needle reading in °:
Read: 30 °
